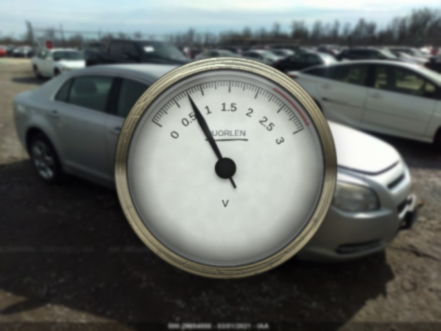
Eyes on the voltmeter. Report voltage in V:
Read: 0.75 V
